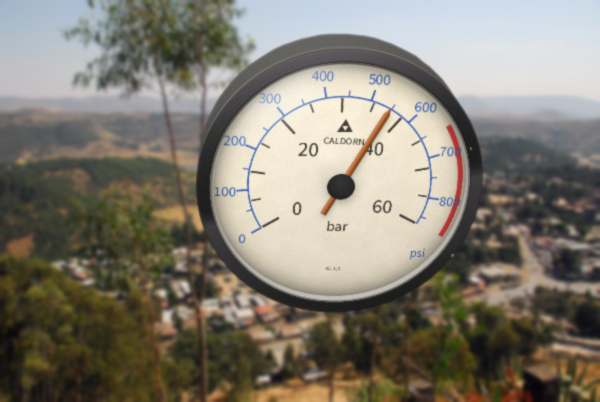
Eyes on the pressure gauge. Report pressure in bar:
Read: 37.5 bar
